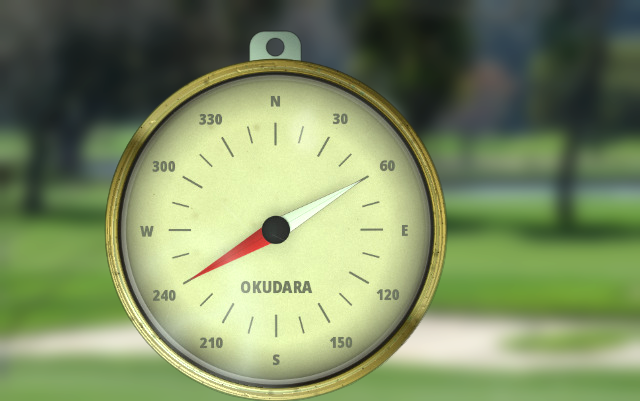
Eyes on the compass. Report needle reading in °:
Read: 240 °
